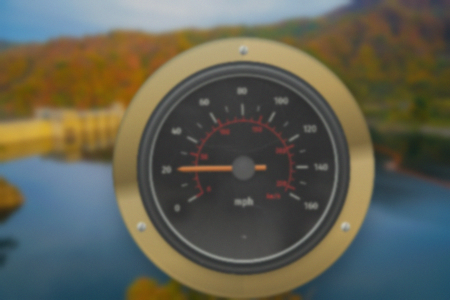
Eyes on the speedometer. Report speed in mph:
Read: 20 mph
